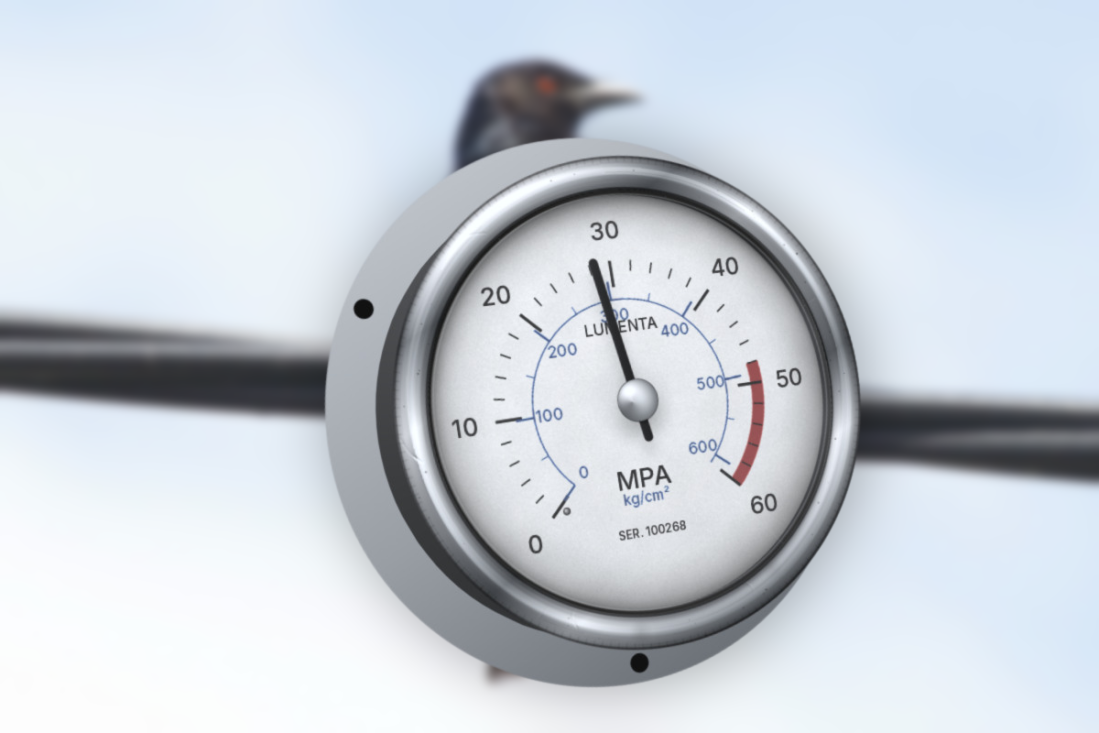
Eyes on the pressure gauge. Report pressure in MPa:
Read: 28 MPa
